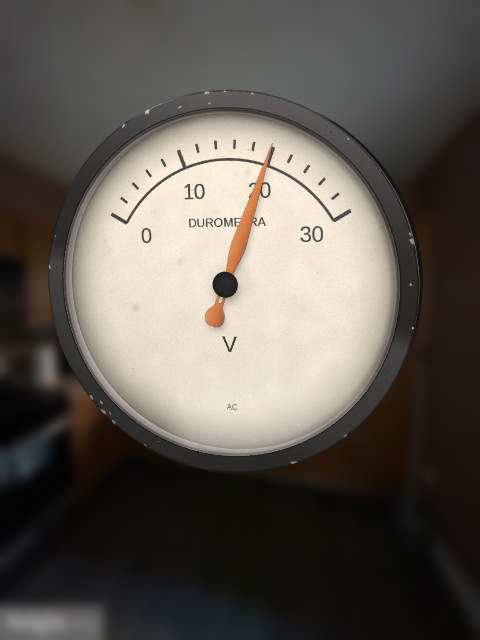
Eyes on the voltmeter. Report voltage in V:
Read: 20 V
